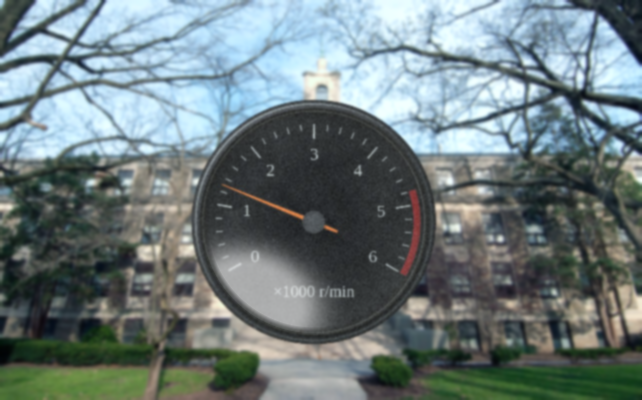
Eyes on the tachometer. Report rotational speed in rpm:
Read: 1300 rpm
